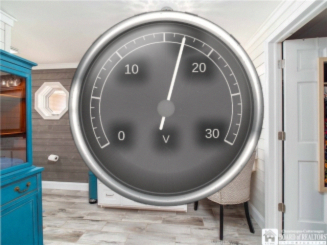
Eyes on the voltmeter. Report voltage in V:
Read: 17 V
